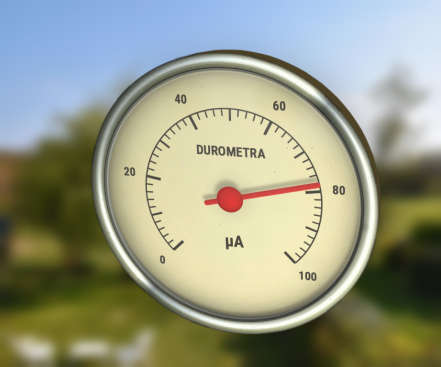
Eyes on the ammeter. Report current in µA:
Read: 78 µA
